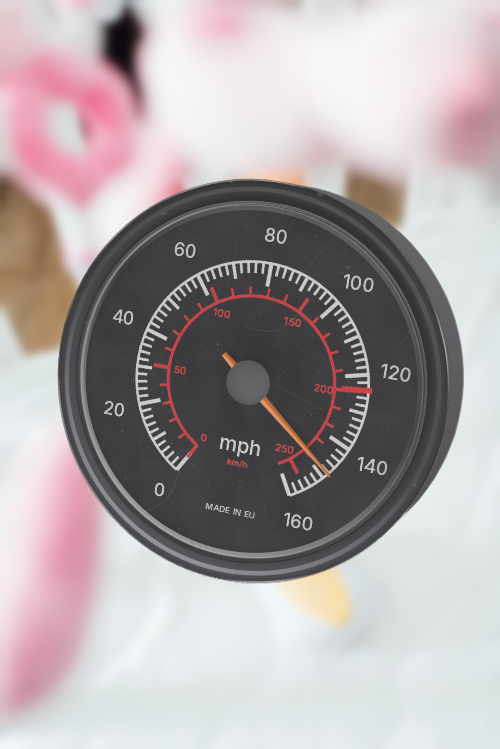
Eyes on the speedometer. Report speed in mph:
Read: 148 mph
